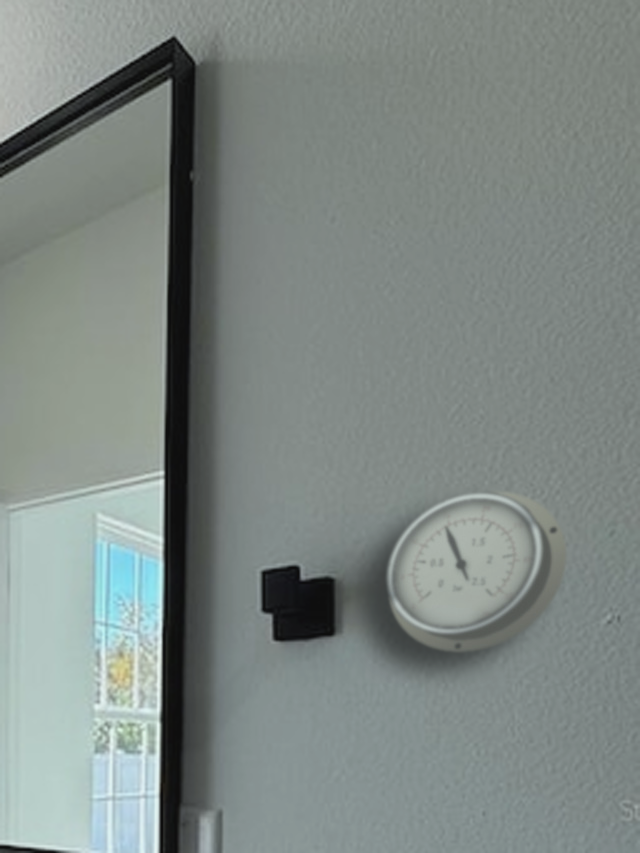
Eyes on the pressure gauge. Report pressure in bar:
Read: 1 bar
